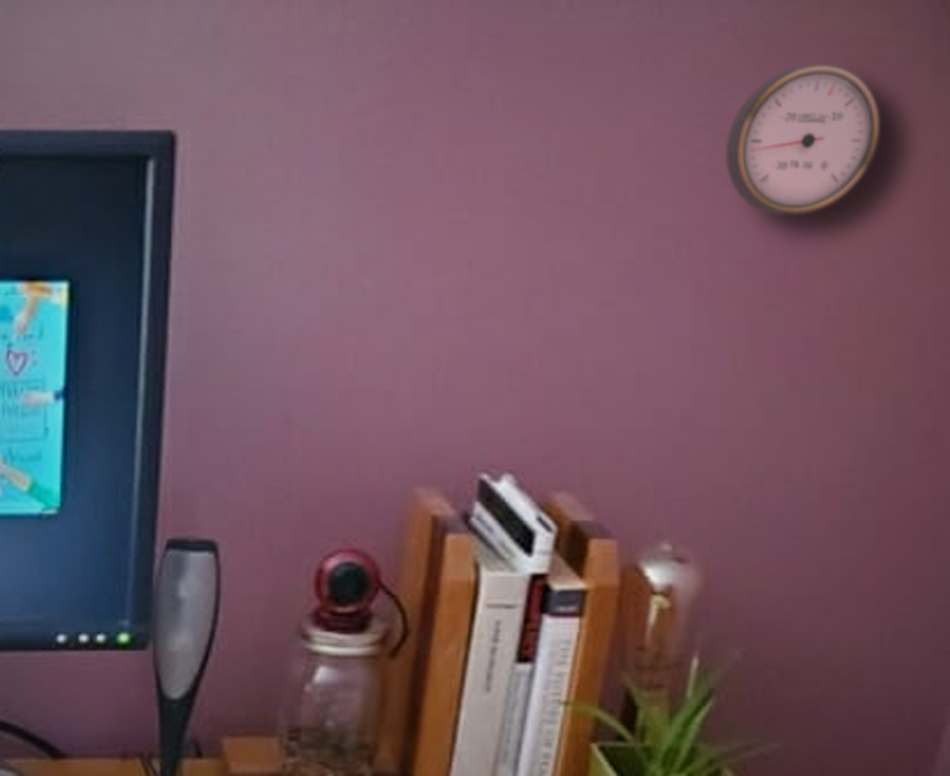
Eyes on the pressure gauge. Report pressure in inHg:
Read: -26 inHg
